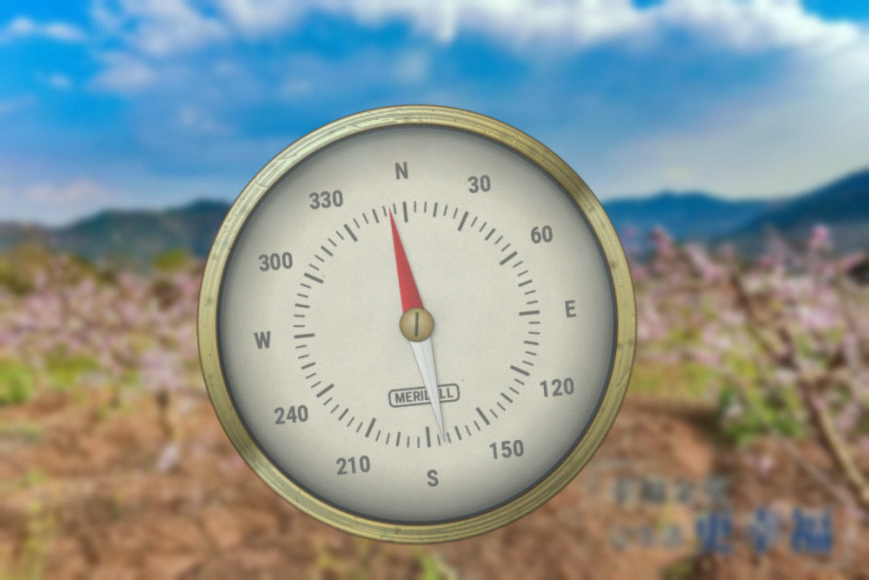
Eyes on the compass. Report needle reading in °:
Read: 352.5 °
